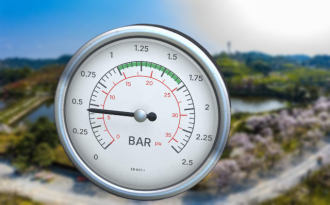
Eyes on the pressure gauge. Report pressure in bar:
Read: 0.45 bar
